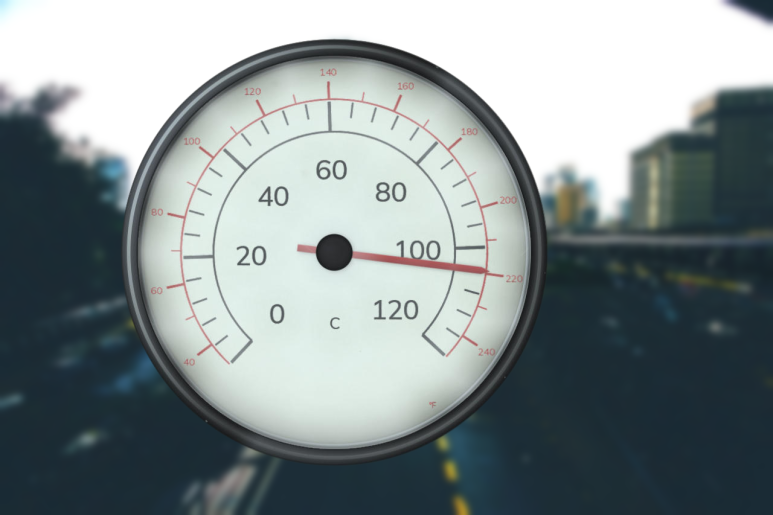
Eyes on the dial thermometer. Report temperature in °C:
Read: 104 °C
